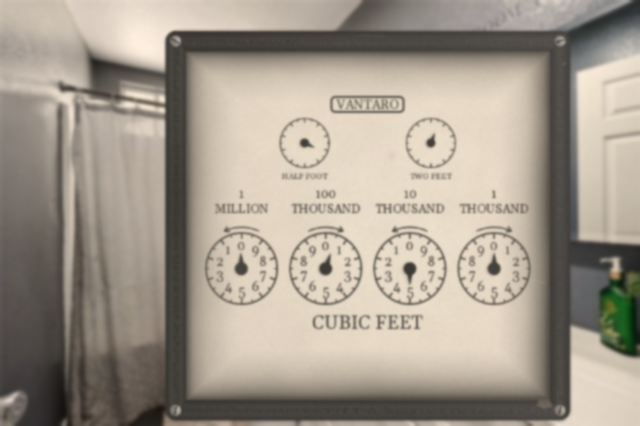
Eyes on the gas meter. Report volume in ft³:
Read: 5000 ft³
